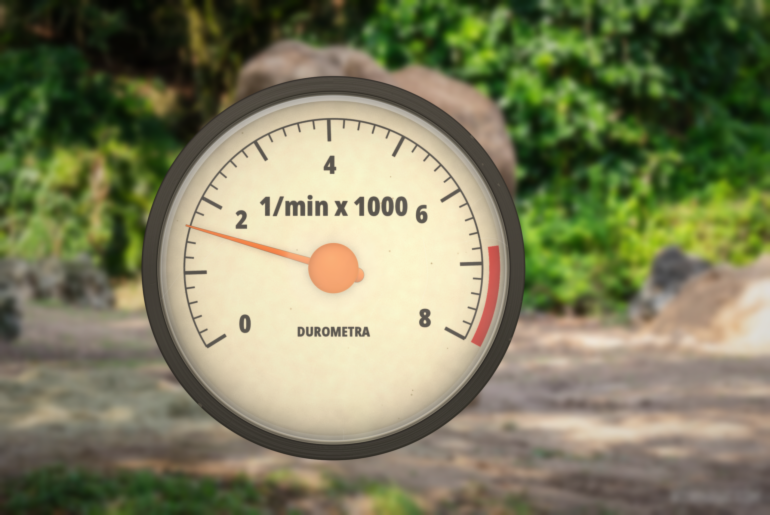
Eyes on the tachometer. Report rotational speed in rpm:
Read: 1600 rpm
